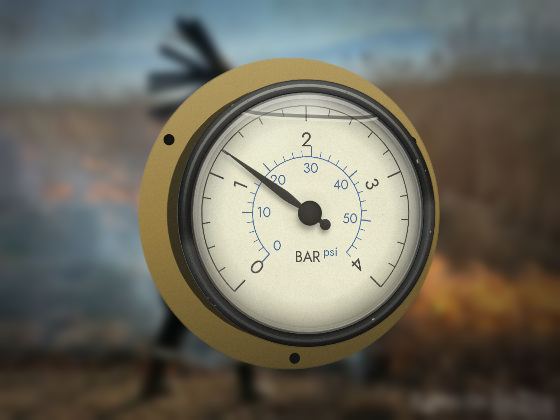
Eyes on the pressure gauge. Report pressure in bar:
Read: 1.2 bar
